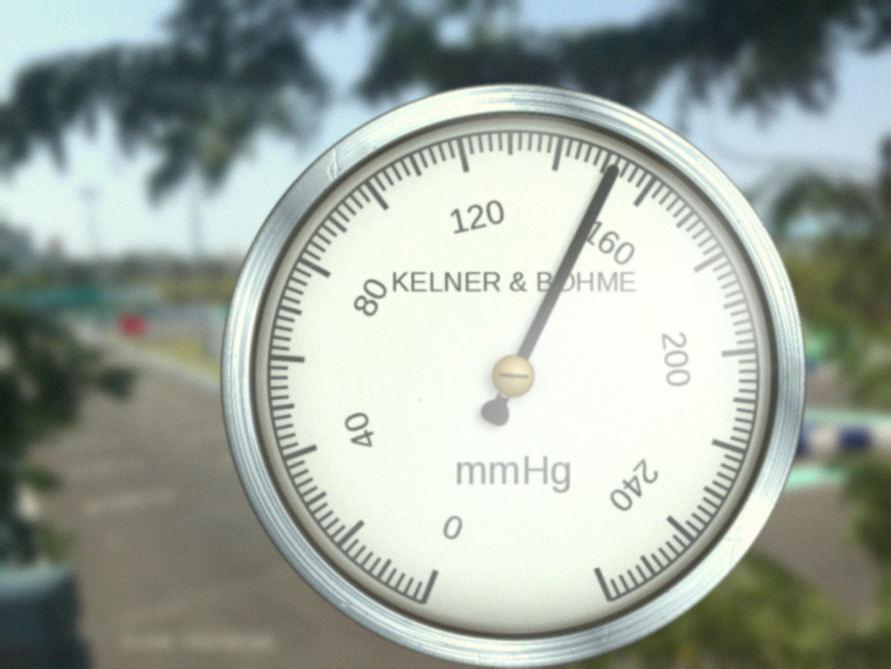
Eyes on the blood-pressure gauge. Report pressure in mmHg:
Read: 152 mmHg
